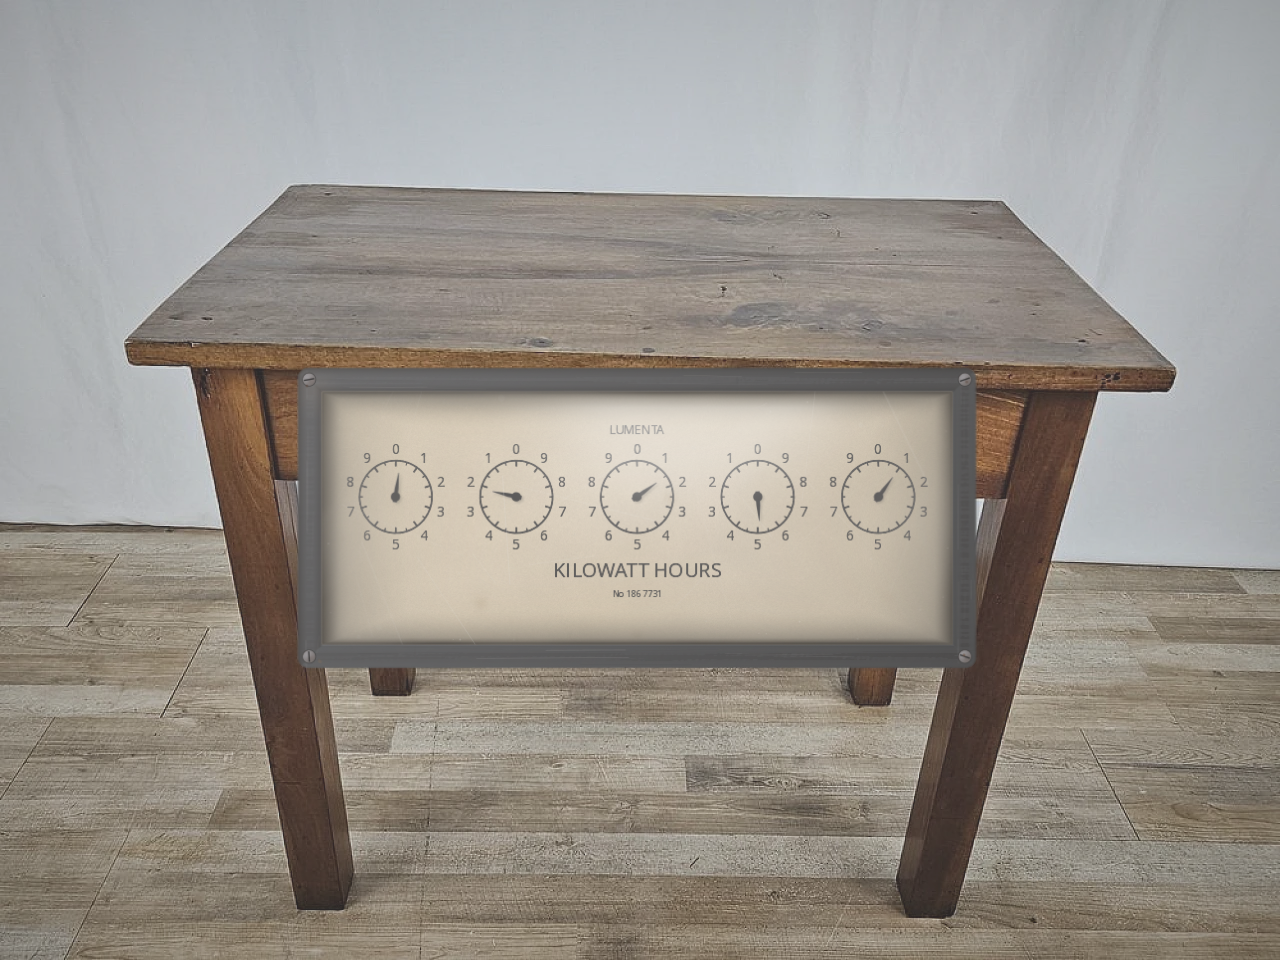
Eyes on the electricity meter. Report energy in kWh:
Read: 2151 kWh
